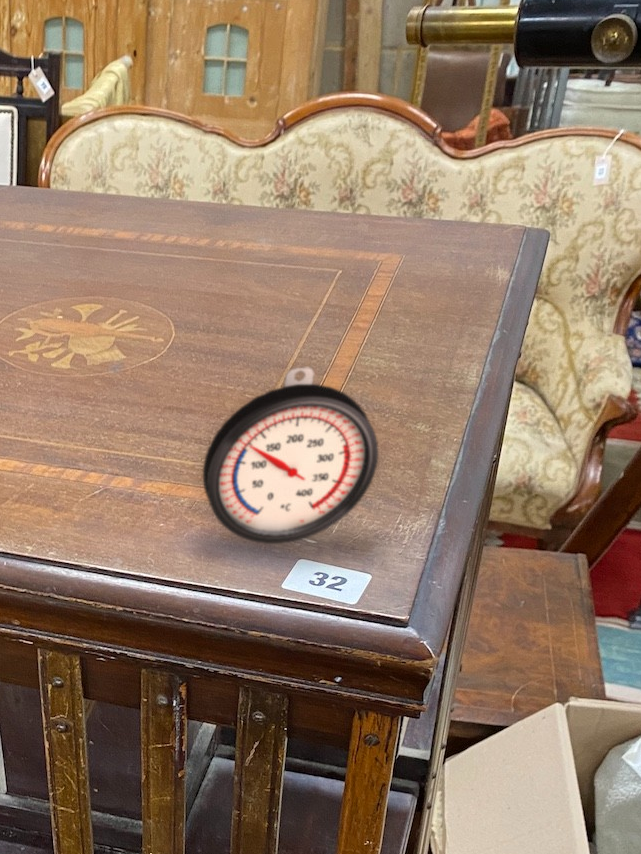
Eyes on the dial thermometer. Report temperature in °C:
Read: 130 °C
